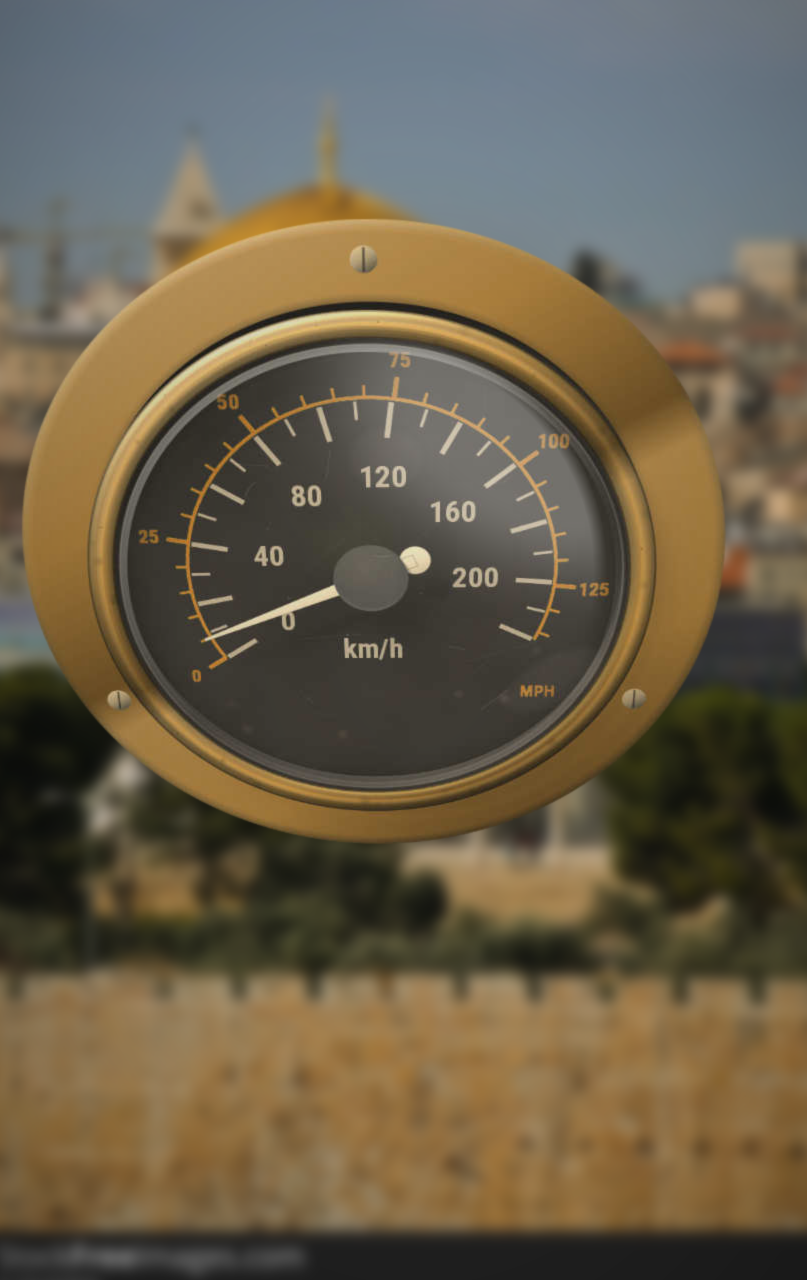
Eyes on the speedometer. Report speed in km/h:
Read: 10 km/h
